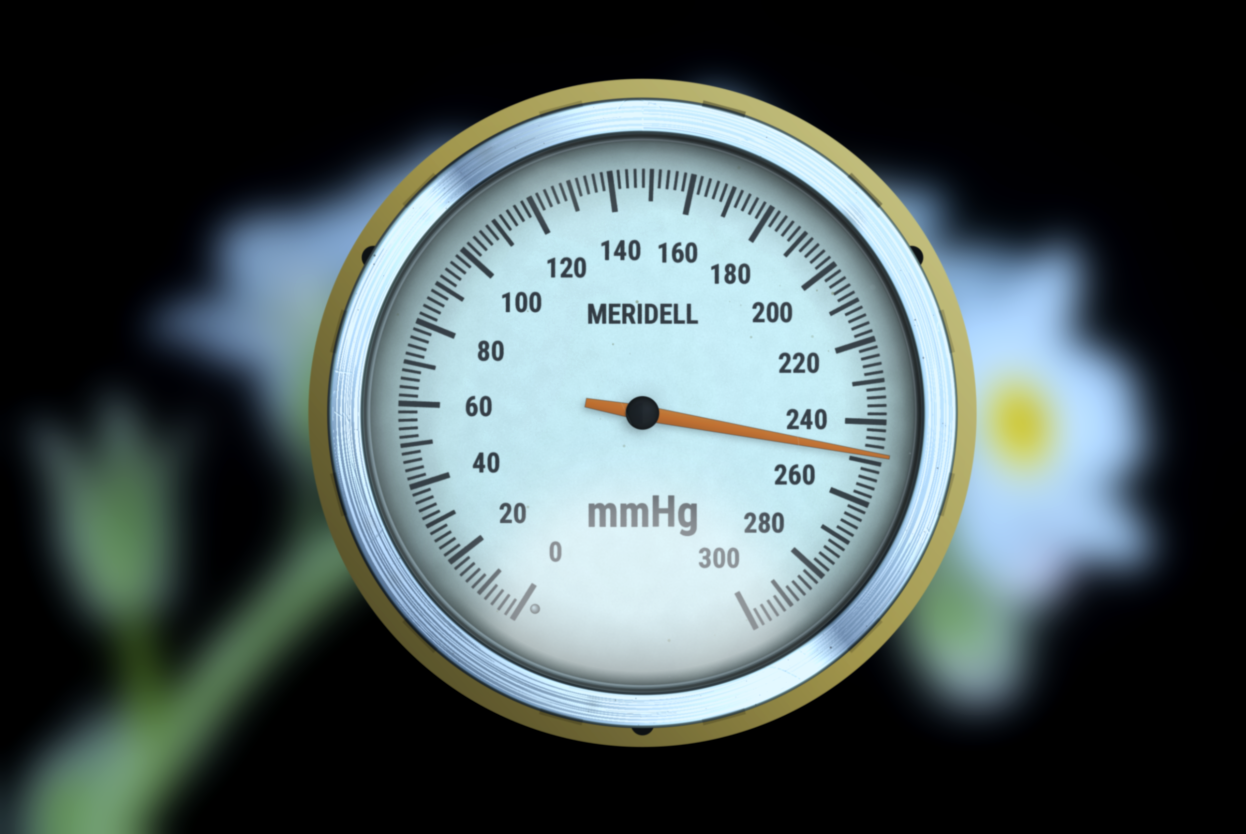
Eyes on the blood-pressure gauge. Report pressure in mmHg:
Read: 248 mmHg
